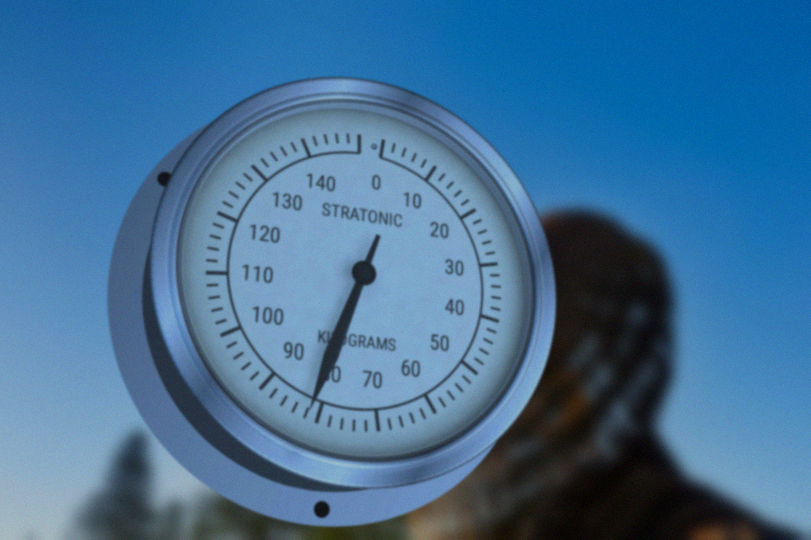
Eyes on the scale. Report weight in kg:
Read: 82 kg
